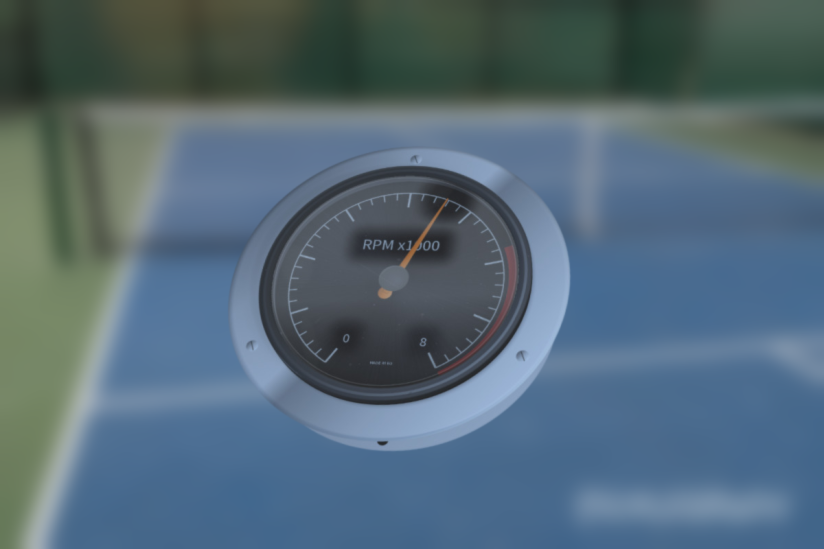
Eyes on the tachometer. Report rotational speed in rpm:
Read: 4600 rpm
